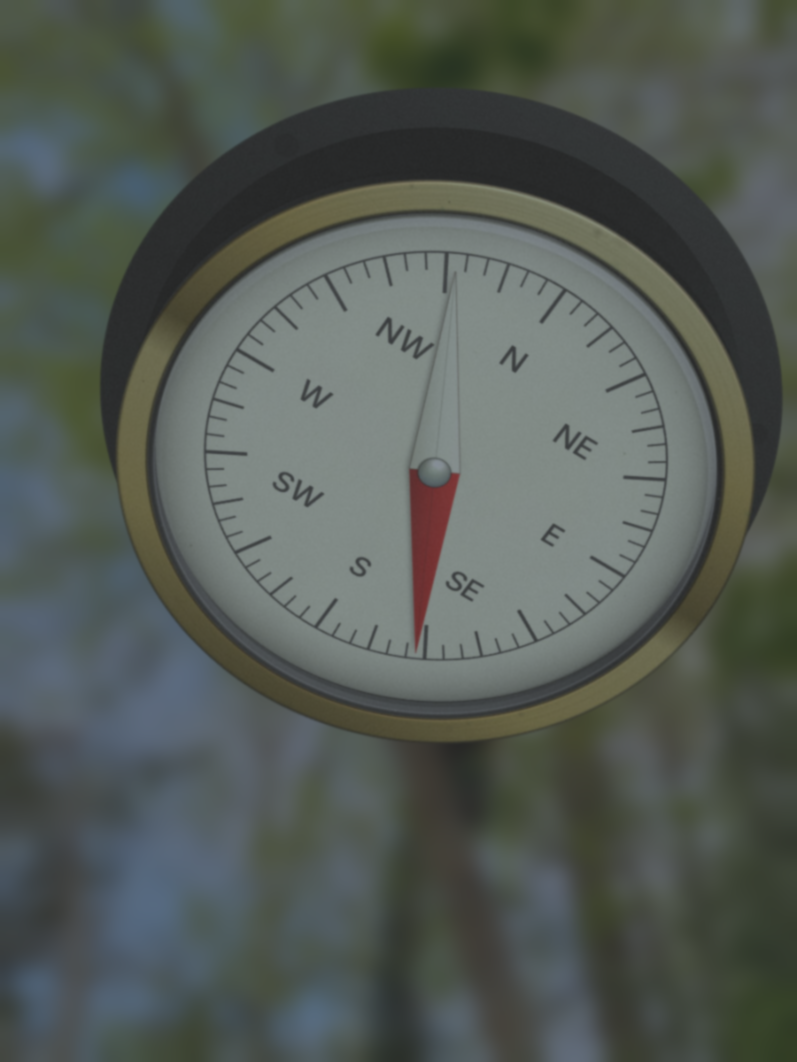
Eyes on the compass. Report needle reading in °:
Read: 152.5 °
